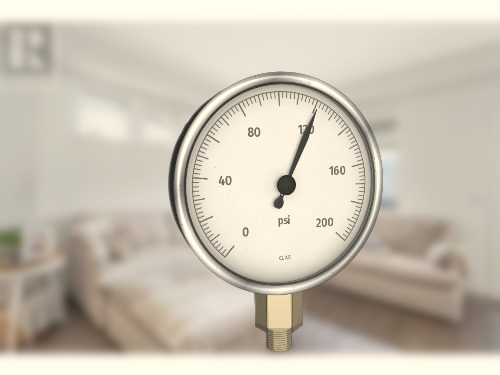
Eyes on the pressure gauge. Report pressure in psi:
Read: 120 psi
